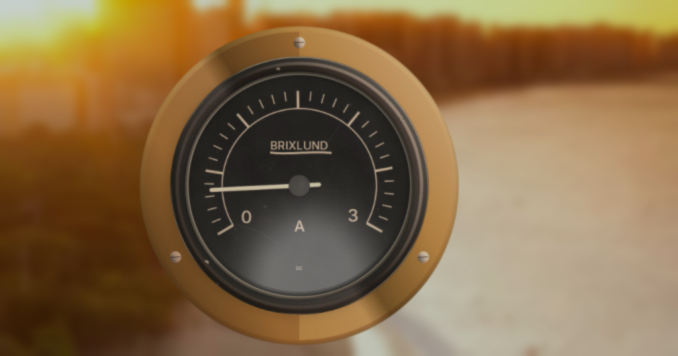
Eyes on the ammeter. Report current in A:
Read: 0.35 A
